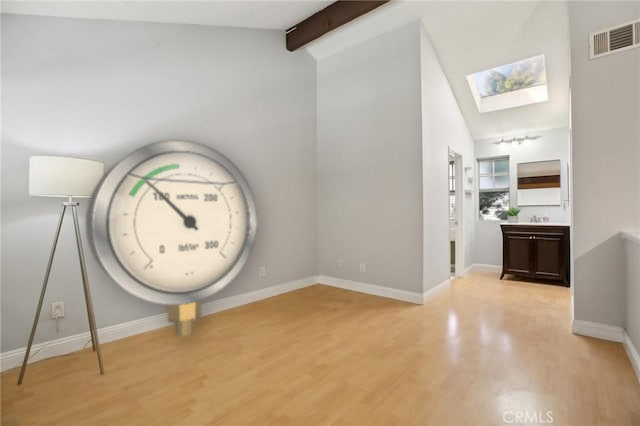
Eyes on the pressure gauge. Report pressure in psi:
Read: 100 psi
